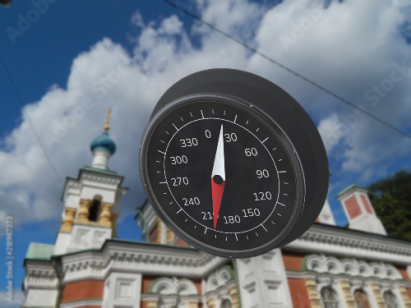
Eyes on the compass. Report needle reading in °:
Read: 200 °
